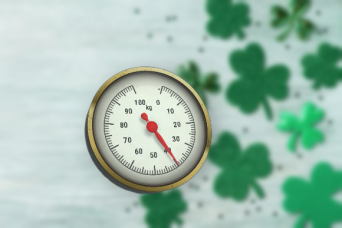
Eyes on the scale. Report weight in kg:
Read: 40 kg
